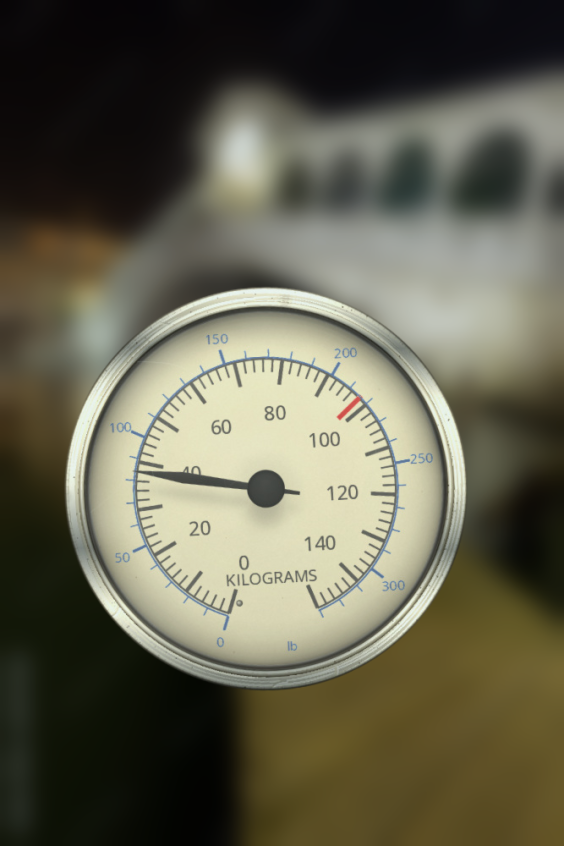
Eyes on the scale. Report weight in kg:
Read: 38 kg
